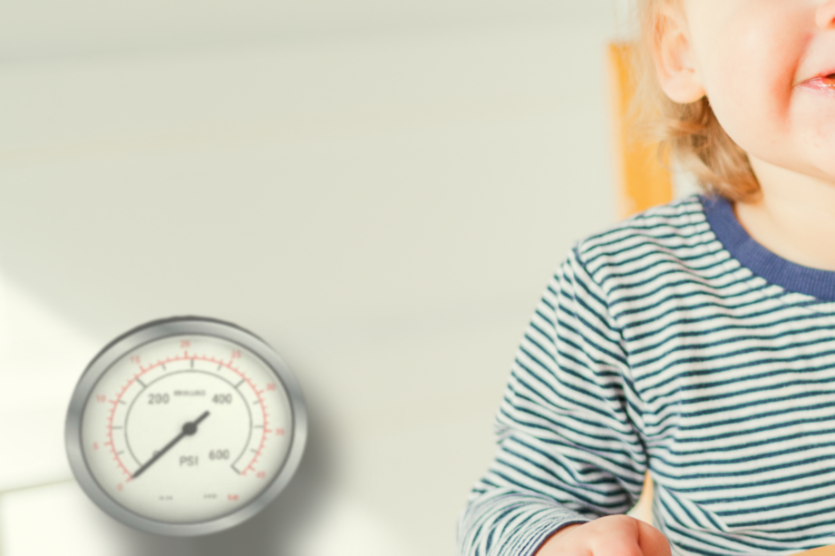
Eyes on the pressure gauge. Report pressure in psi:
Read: 0 psi
